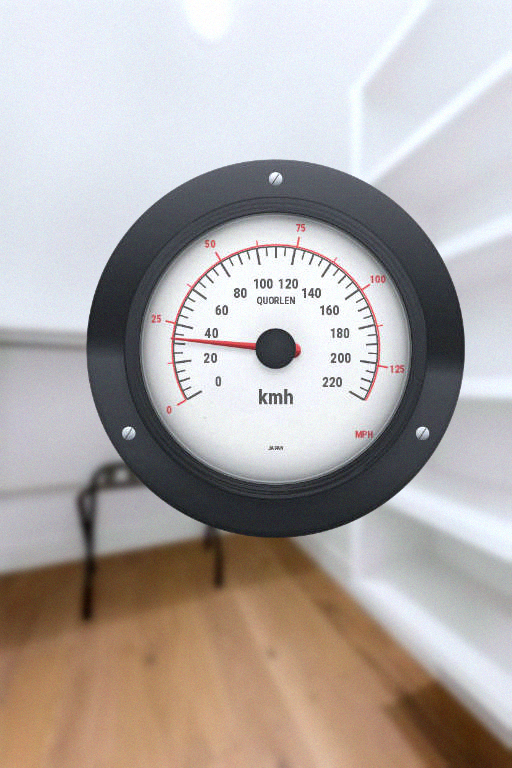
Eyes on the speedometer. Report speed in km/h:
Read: 32.5 km/h
